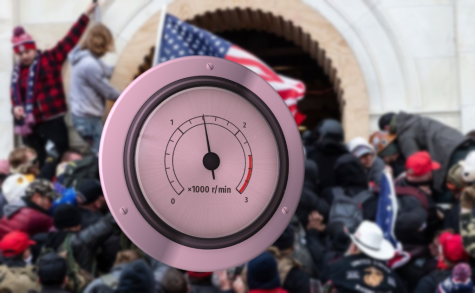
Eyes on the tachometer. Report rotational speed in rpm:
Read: 1400 rpm
